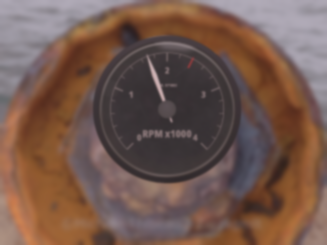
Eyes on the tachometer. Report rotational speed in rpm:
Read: 1700 rpm
